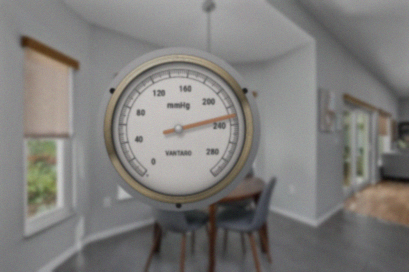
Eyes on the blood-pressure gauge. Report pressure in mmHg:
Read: 230 mmHg
